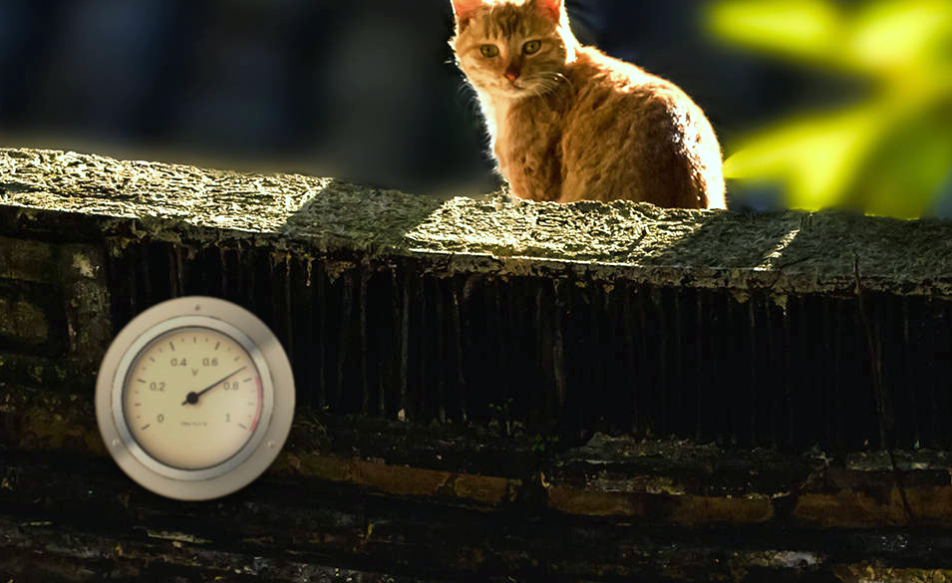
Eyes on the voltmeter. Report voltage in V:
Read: 0.75 V
